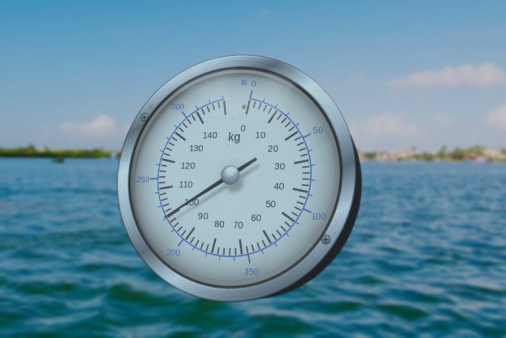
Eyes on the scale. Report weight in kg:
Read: 100 kg
